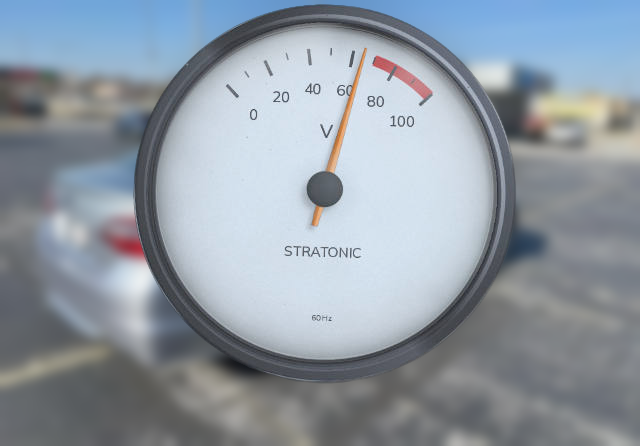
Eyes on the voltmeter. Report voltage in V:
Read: 65 V
